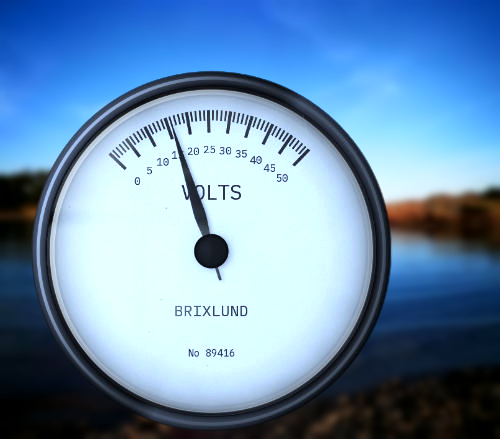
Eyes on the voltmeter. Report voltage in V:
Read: 16 V
